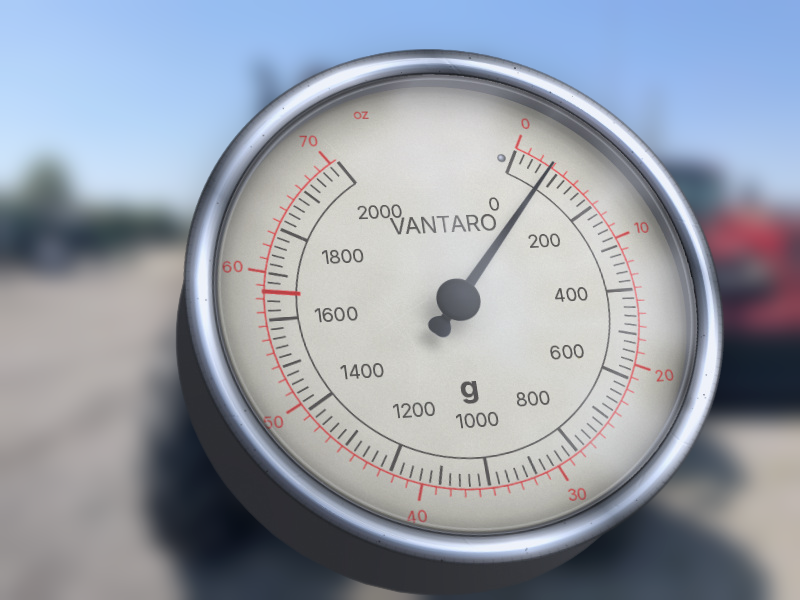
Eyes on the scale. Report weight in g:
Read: 80 g
